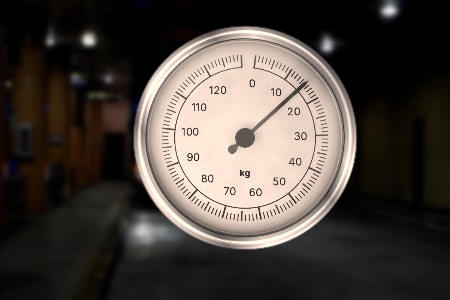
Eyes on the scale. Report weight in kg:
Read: 15 kg
